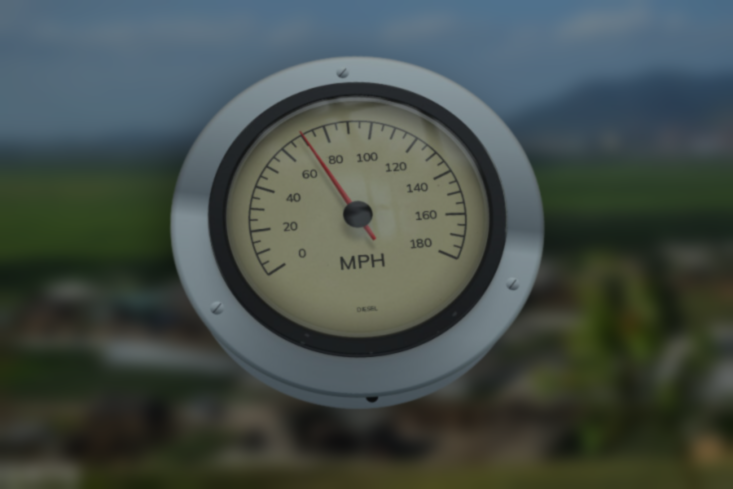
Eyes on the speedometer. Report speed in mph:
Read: 70 mph
